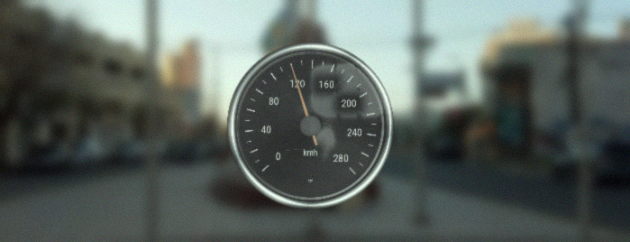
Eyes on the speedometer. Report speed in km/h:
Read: 120 km/h
